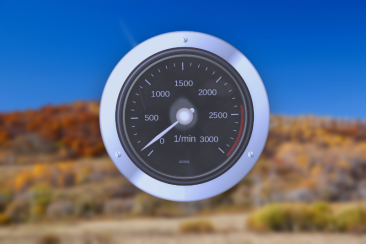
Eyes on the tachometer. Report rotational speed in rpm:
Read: 100 rpm
